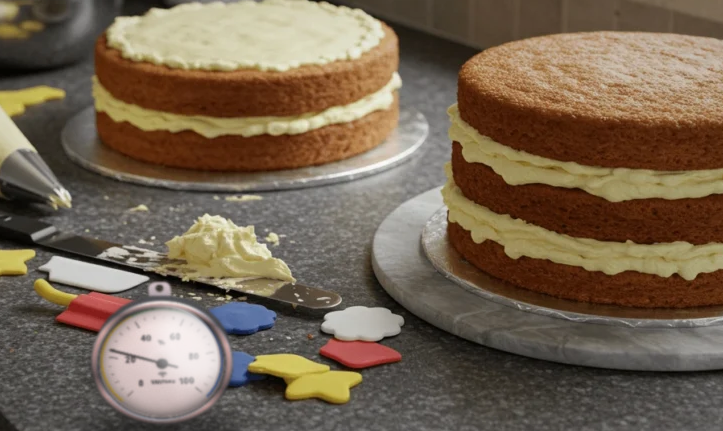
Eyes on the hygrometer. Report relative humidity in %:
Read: 24 %
